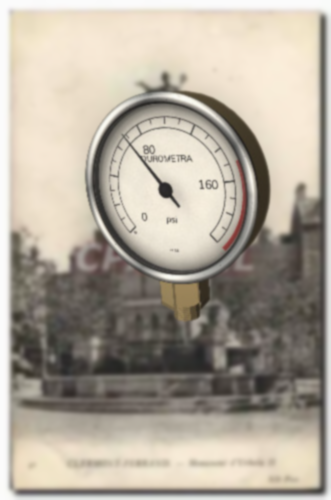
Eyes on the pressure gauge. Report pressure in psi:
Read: 70 psi
